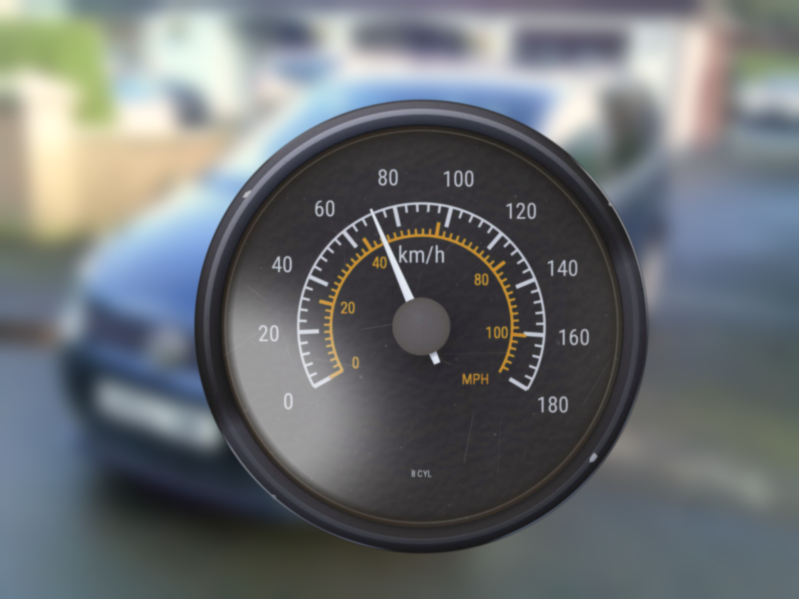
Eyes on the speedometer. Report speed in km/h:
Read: 72 km/h
